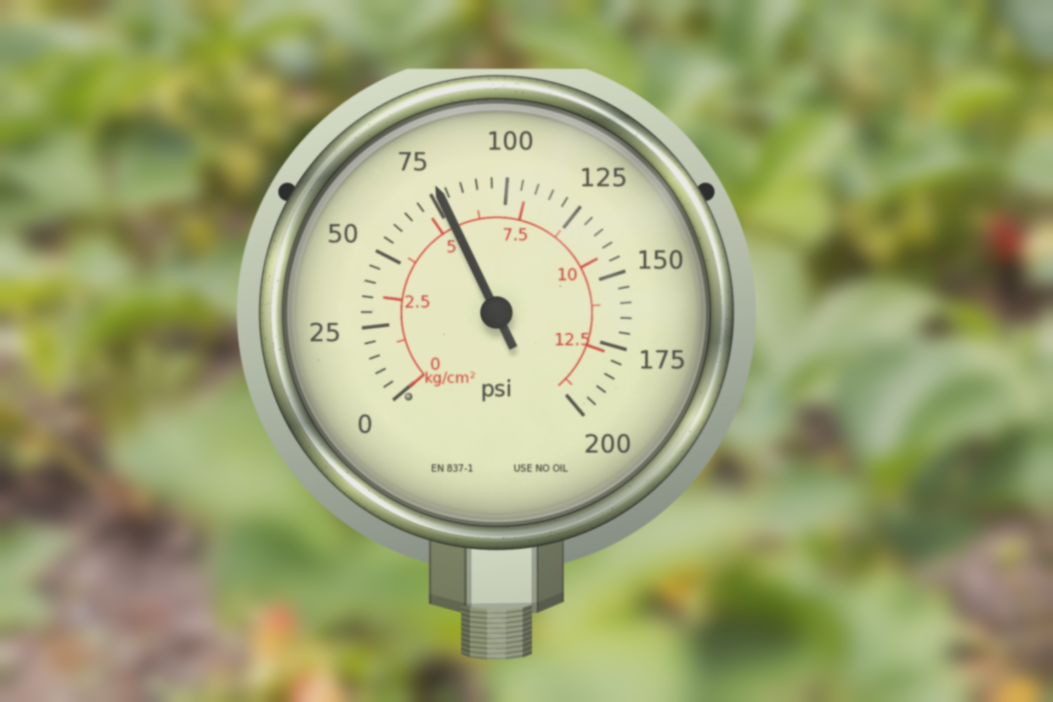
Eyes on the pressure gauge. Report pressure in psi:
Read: 77.5 psi
